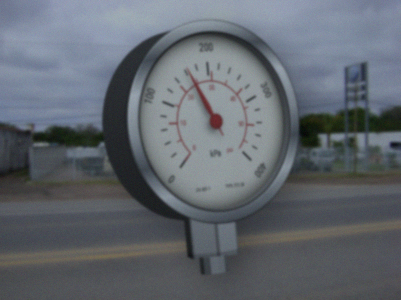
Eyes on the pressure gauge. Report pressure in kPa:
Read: 160 kPa
